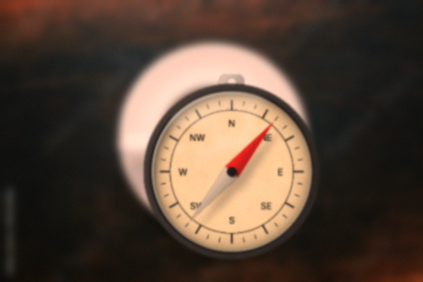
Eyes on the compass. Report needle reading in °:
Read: 40 °
